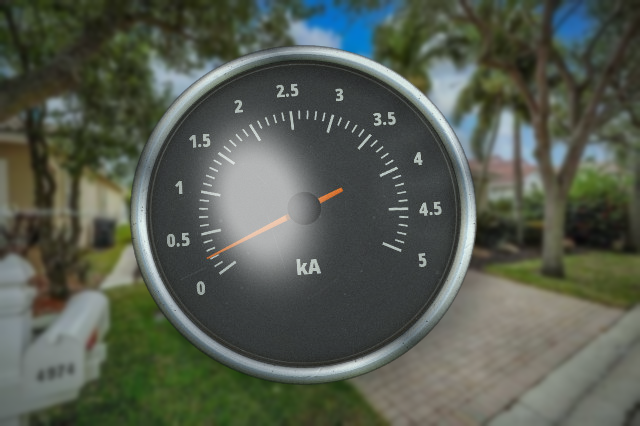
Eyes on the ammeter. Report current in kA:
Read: 0.2 kA
